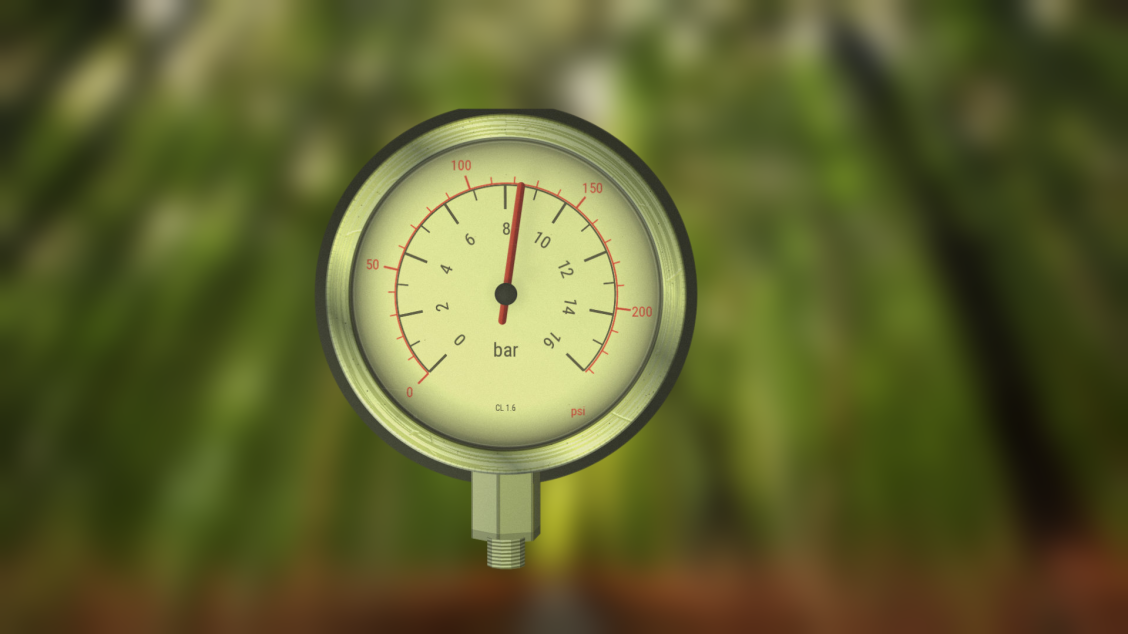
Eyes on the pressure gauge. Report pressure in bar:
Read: 8.5 bar
